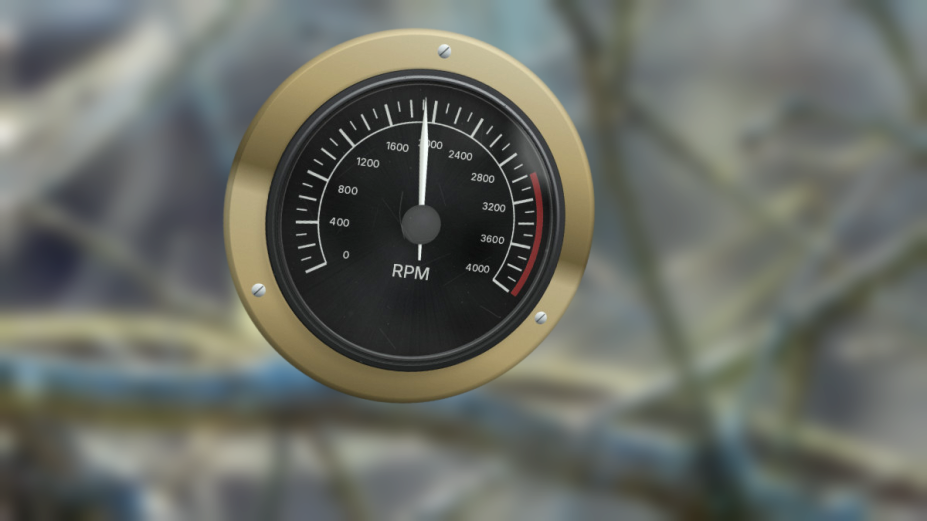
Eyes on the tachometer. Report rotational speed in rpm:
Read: 1900 rpm
